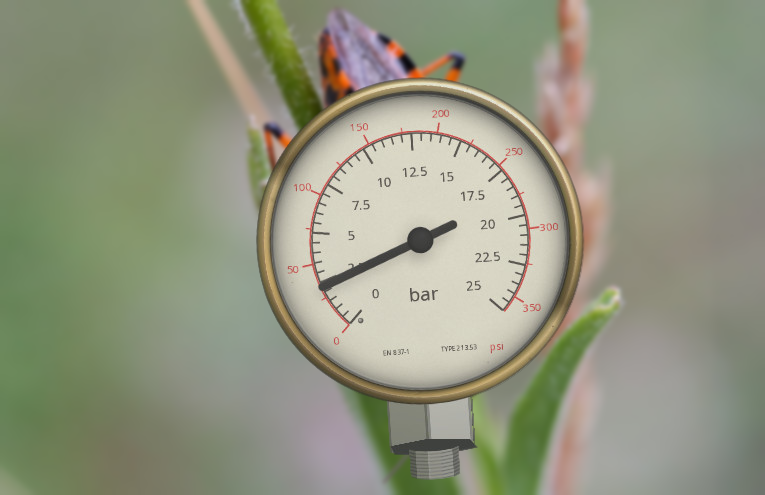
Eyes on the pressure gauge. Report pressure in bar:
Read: 2.25 bar
